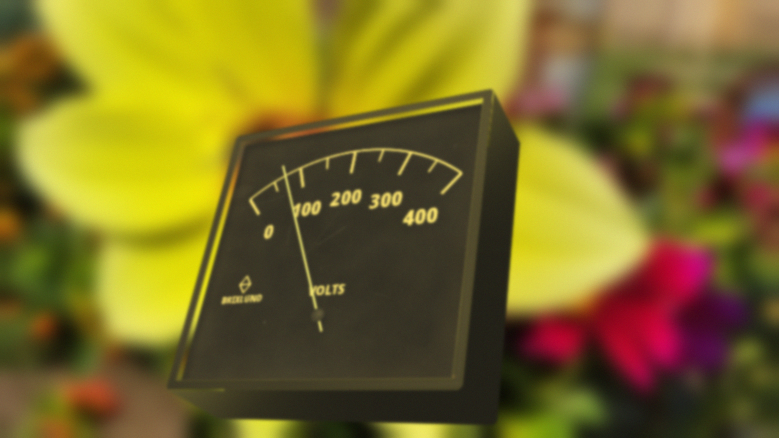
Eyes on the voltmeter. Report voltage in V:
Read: 75 V
